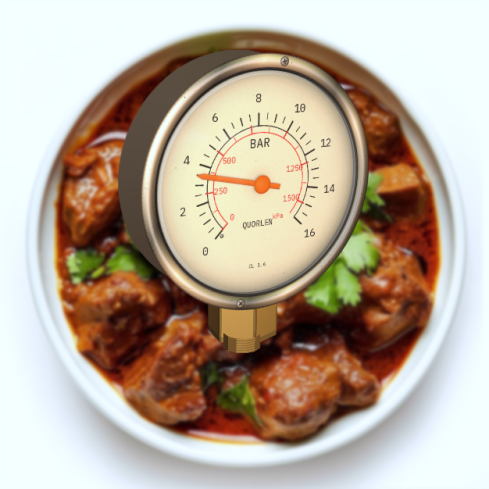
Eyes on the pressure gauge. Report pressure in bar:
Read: 3.5 bar
